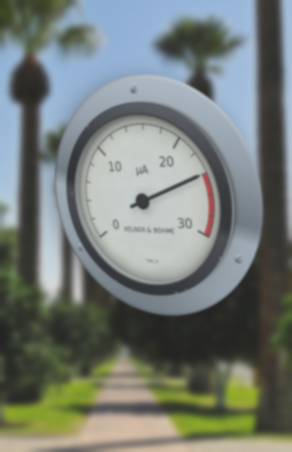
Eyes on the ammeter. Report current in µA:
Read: 24 µA
